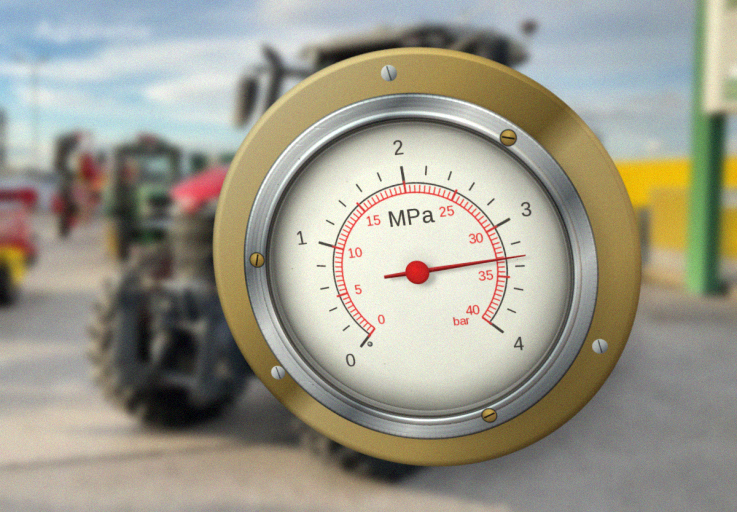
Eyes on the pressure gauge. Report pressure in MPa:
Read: 3.3 MPa
